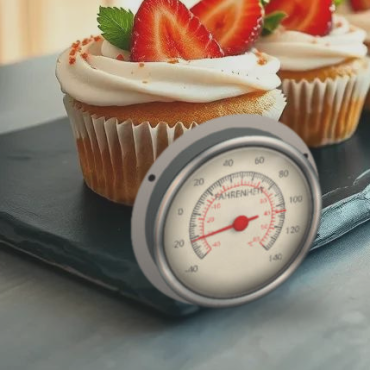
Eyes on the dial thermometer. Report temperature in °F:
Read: -20 °F
